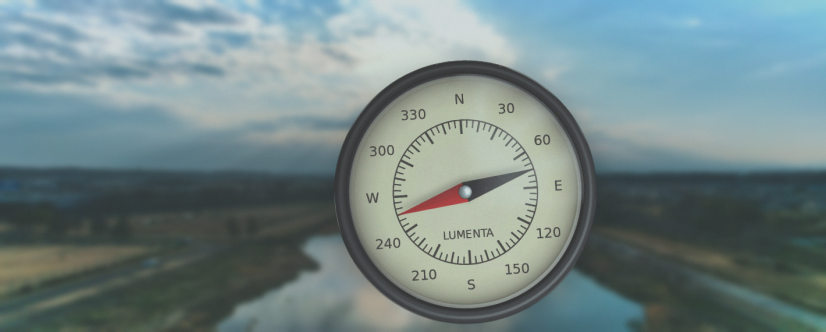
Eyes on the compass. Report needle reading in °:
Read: 255 °
